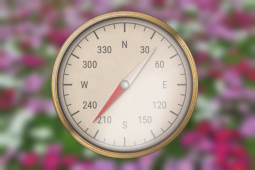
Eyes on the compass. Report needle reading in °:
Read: 220 °
